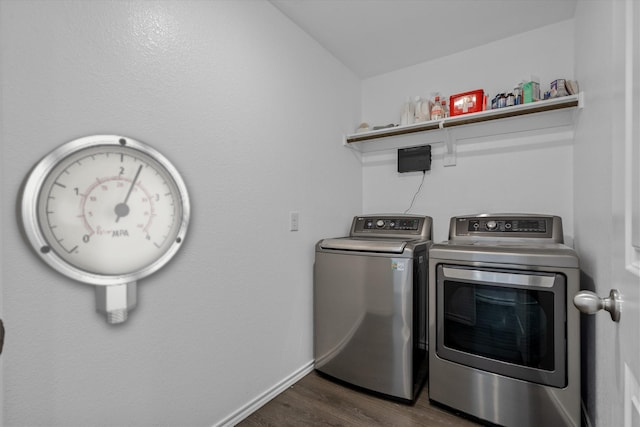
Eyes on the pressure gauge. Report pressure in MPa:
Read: 2.3 MPa
